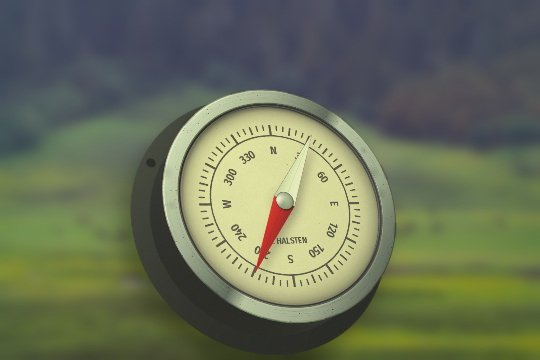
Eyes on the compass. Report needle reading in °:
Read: 210 °
